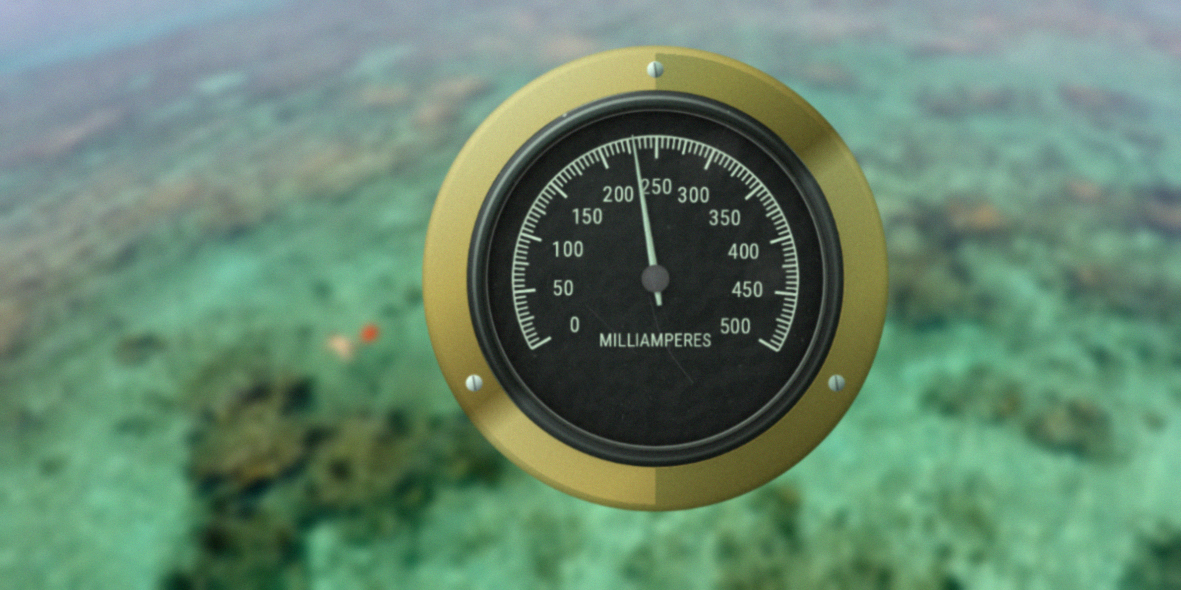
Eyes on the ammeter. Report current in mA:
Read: 230 mA
